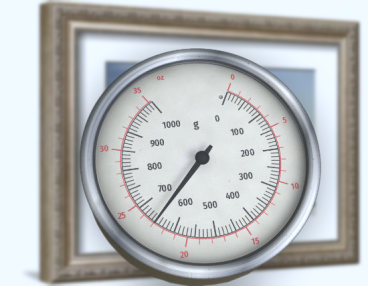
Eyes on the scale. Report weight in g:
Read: 650 g
